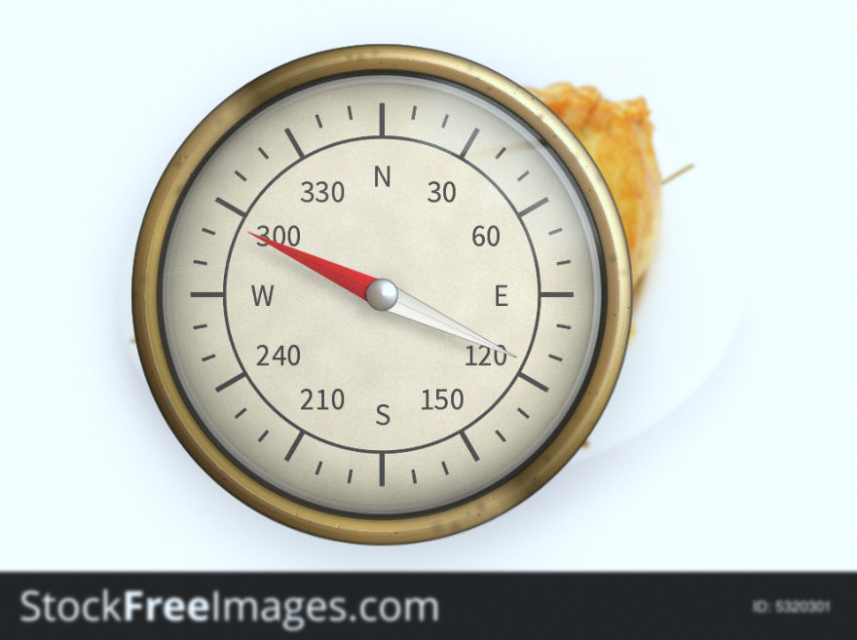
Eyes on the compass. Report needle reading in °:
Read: 295 °
